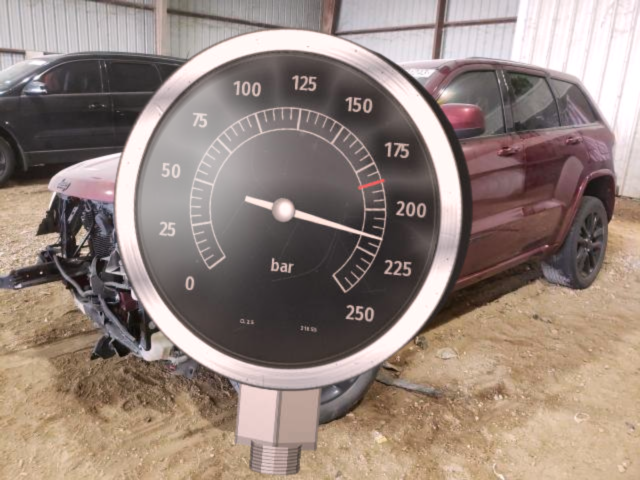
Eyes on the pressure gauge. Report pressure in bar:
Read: 215 bar
